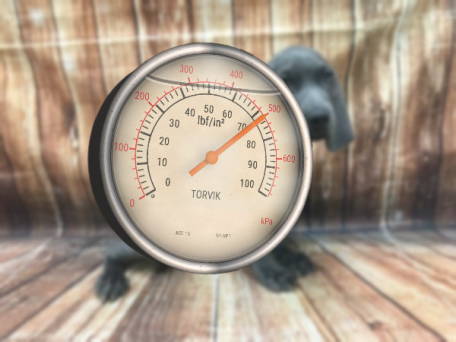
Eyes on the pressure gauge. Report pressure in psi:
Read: 72 psi
